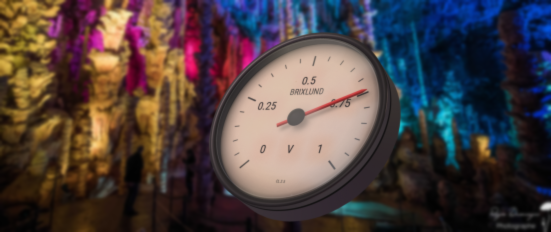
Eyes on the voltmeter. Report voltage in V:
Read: 0.75 V
